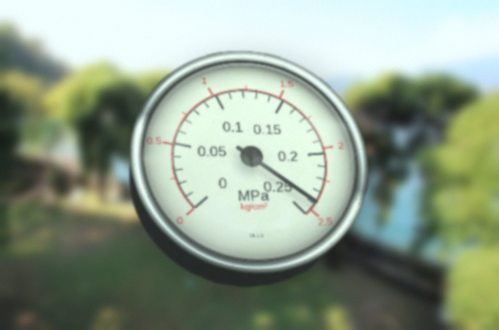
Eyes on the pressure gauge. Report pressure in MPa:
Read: 0.24 MPa
